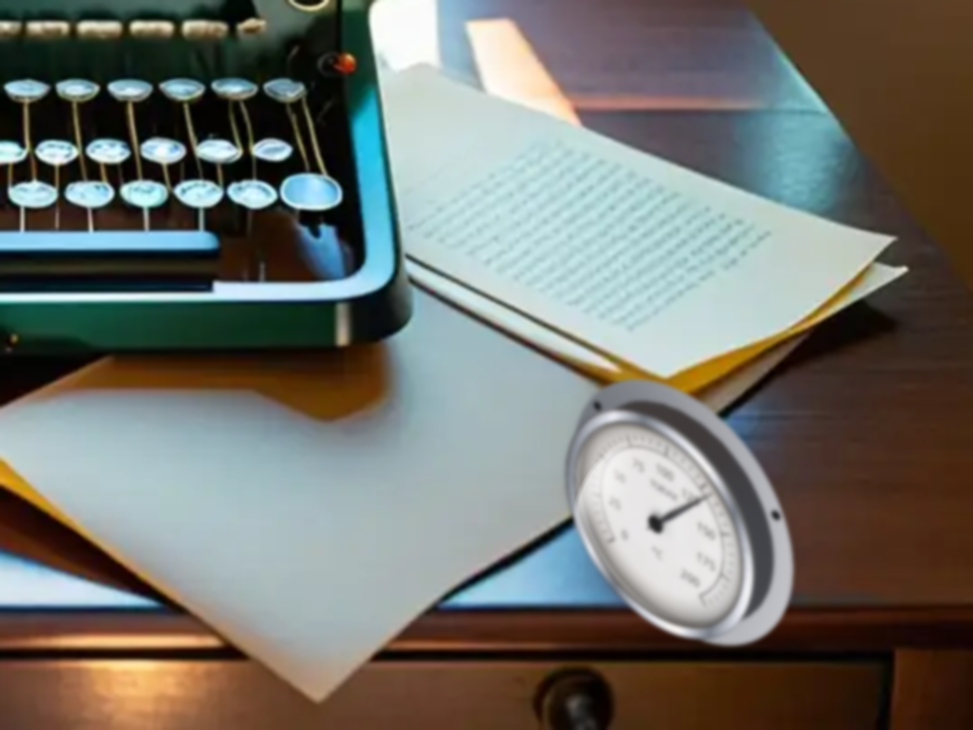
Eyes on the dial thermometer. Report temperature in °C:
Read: 130 °C
